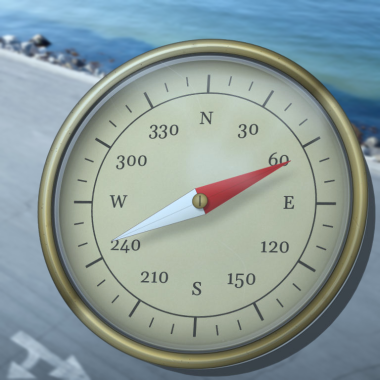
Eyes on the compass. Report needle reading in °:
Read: 65 °
